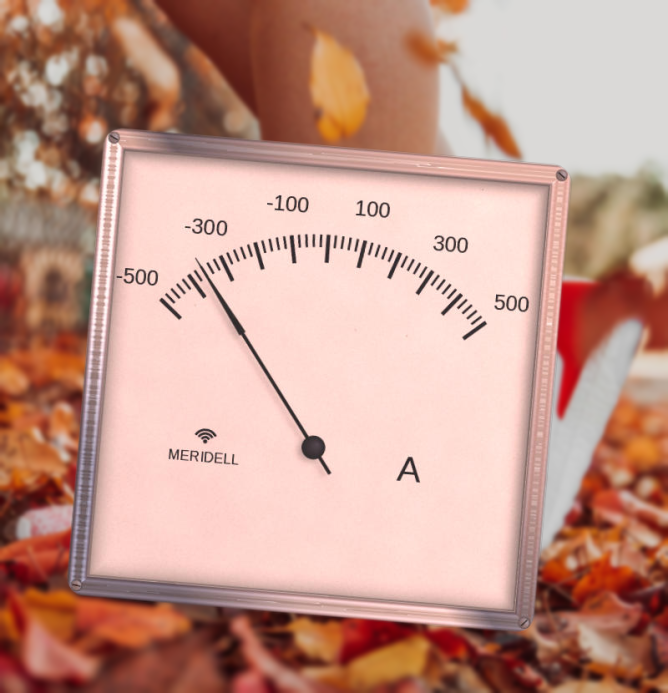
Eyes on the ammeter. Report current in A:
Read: -360 A
